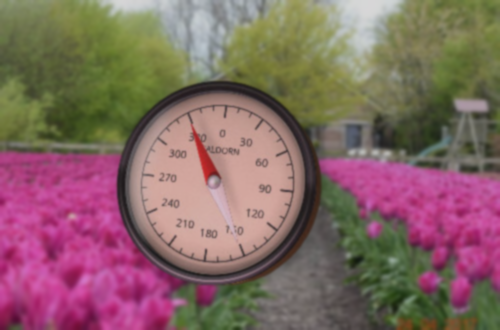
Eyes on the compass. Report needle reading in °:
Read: 330 °
